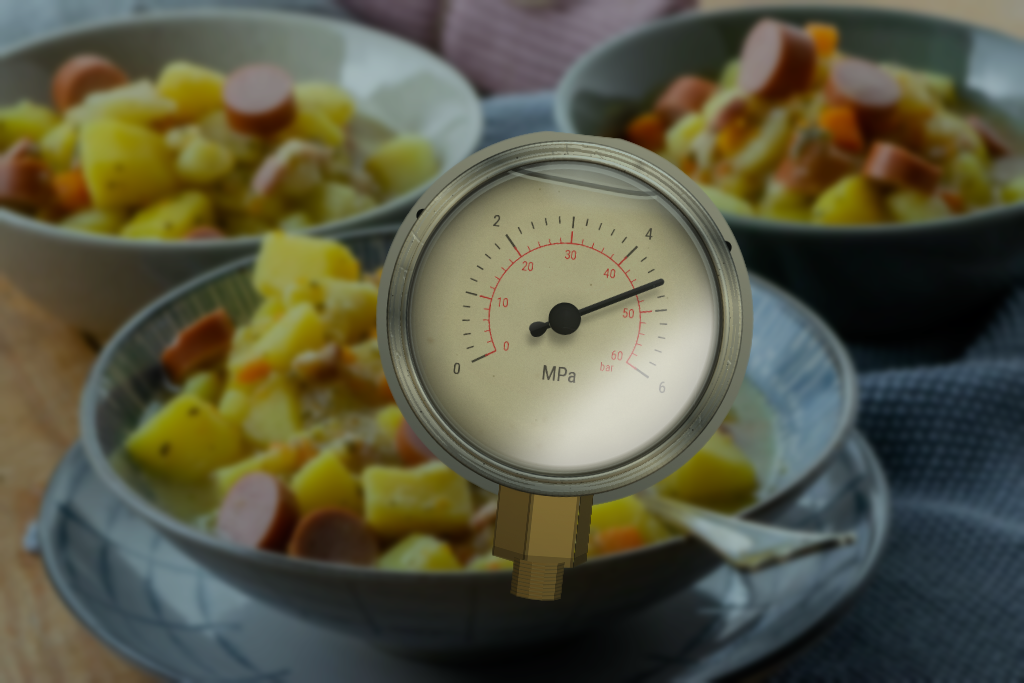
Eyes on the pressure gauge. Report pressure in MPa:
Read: 4.6 MPa
